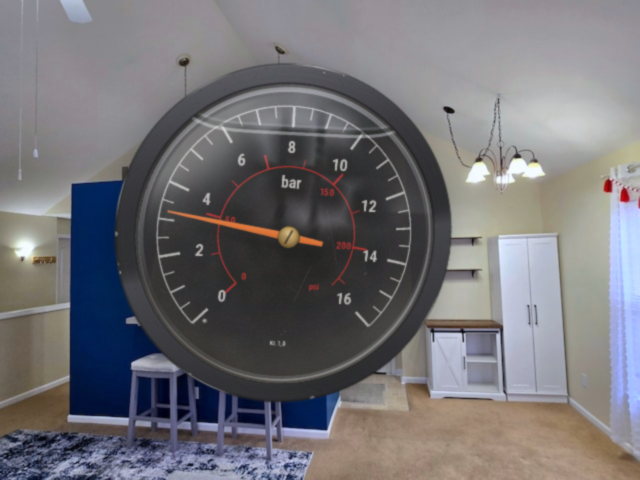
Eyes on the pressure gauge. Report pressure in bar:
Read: 3.25 bar
